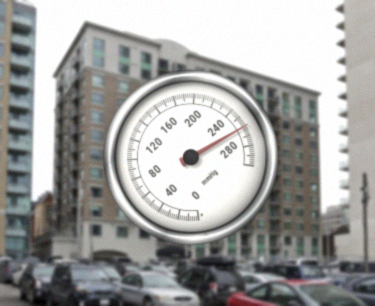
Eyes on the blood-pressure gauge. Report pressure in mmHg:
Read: 260 mmHg
